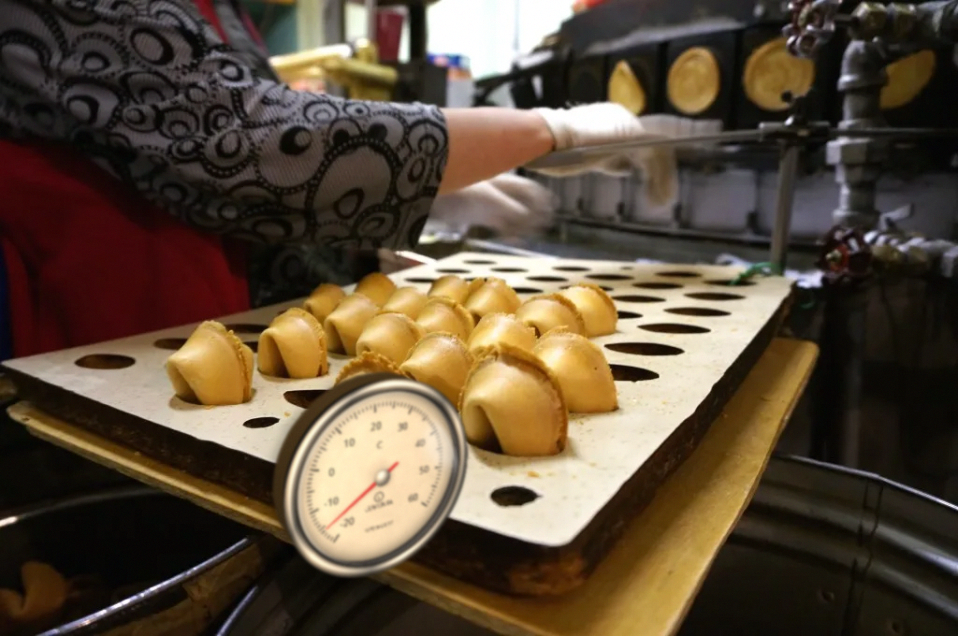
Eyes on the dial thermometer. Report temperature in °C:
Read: -15 °C
